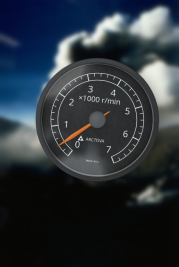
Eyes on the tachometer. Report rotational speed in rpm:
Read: 400 rpm
